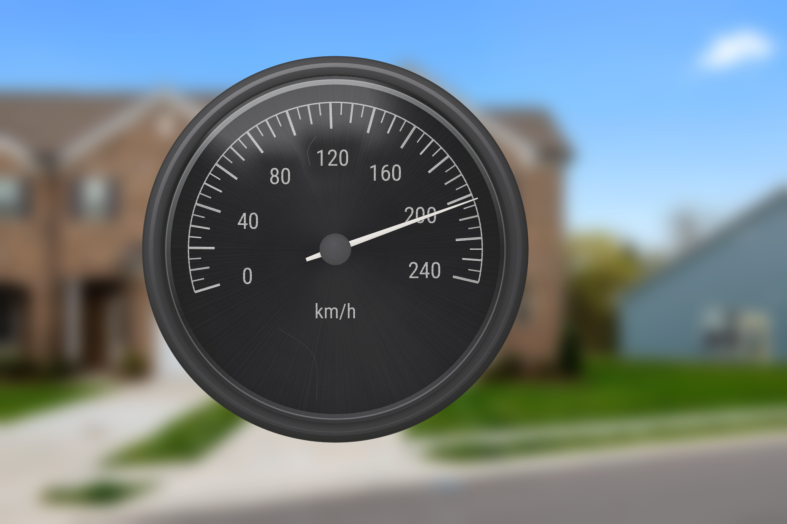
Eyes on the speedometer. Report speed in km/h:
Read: 202.5 km/h
